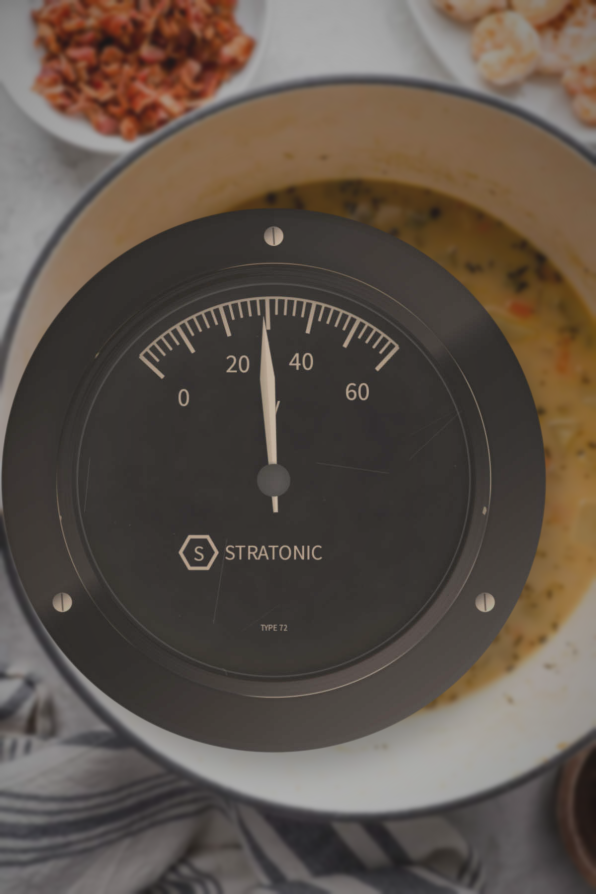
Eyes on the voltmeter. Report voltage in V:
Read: 29 V
